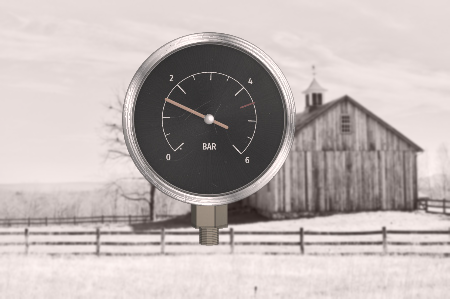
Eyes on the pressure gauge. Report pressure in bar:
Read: 1.5 bar
